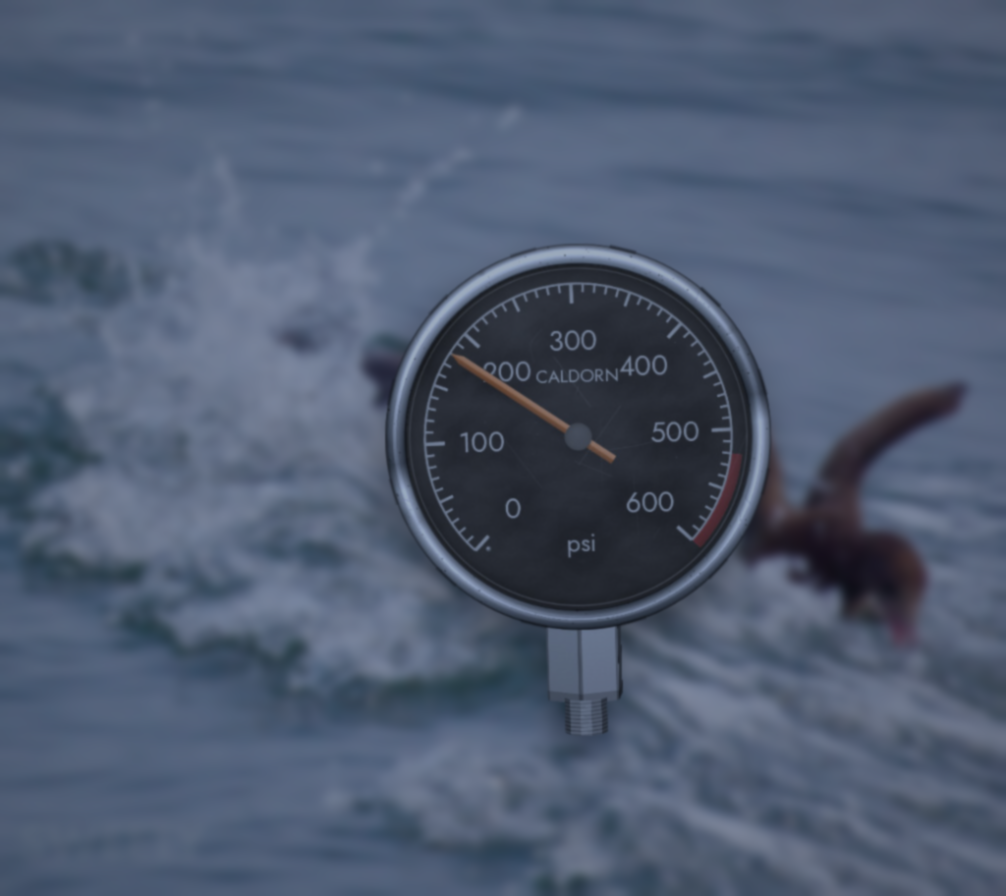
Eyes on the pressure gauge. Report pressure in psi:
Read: 180 psi
